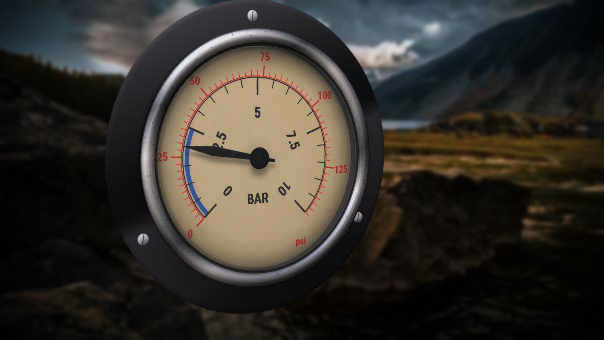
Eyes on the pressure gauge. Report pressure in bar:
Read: 2 bar
